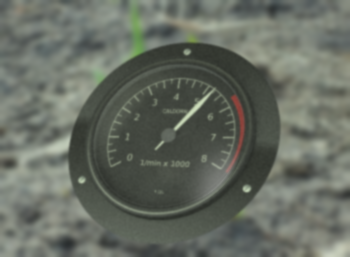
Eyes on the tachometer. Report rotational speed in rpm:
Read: 5250 rpm
